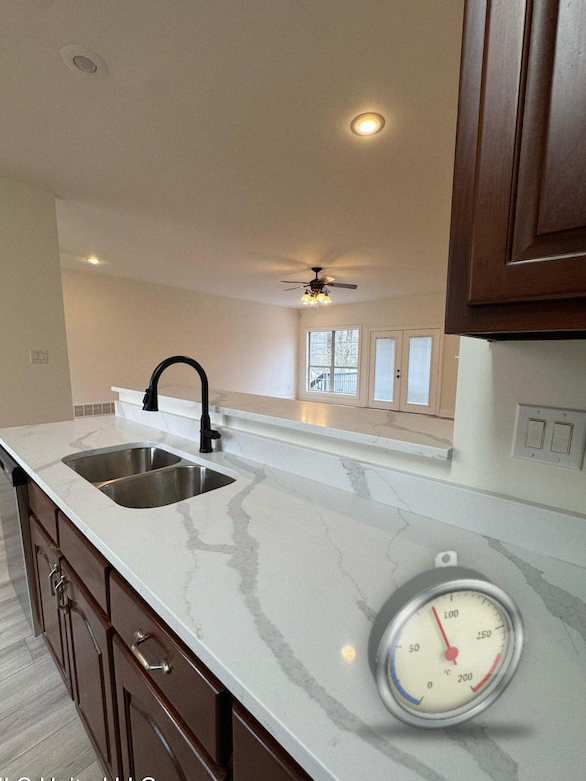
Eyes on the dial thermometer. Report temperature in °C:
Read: 85 °C
